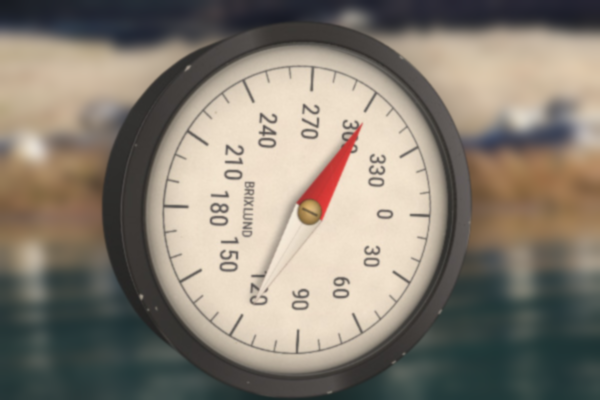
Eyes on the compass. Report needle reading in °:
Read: 300 °
